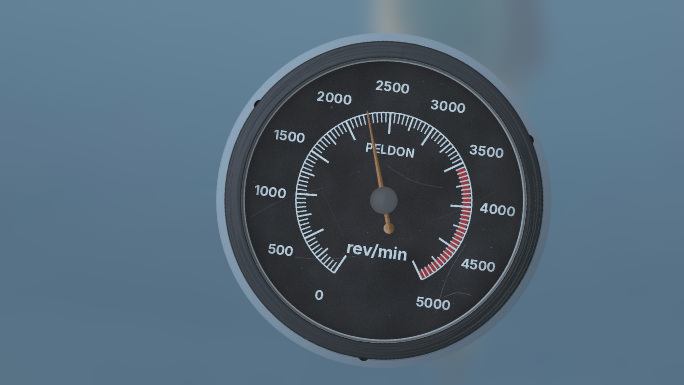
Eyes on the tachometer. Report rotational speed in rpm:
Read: 2250 rpm
